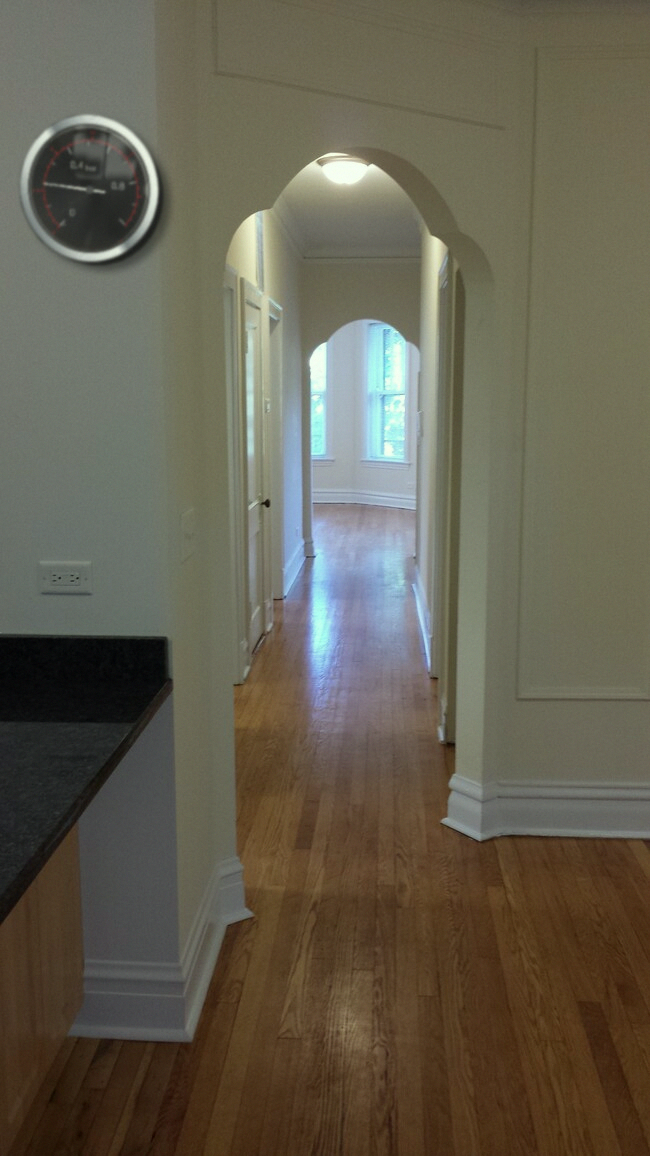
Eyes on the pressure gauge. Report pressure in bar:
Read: 0.2 bar
